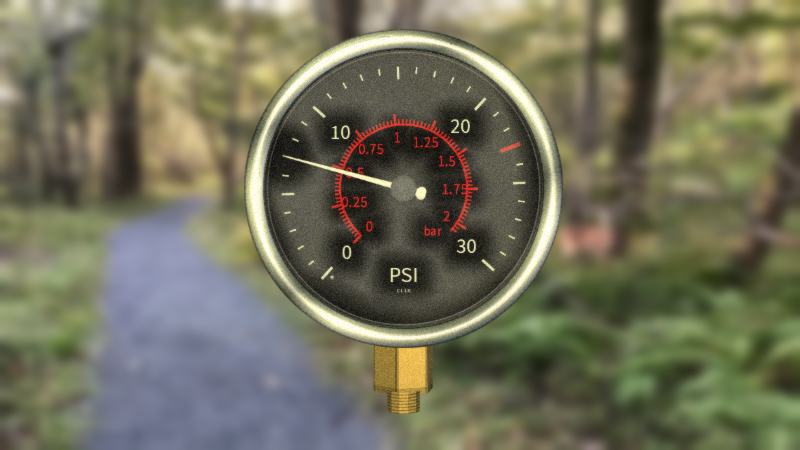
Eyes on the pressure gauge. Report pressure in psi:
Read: 7 psi
